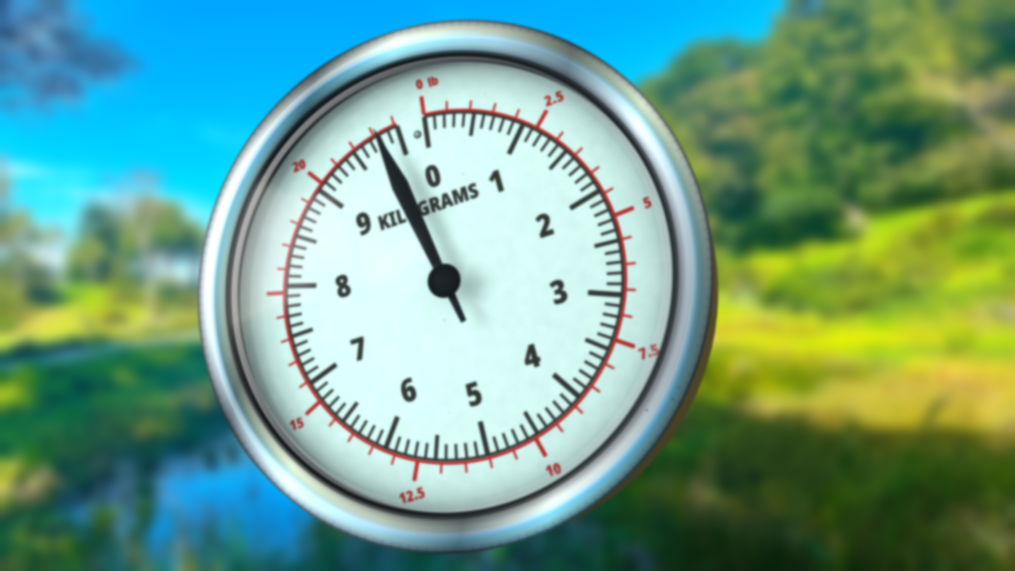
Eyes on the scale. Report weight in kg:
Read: 9.8 kg
